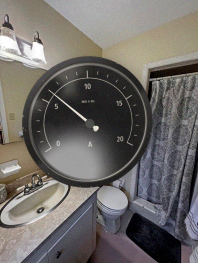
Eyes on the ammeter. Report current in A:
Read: 6 A
